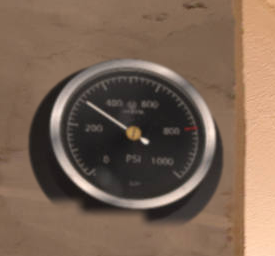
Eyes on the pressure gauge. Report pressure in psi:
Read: 300 psi
